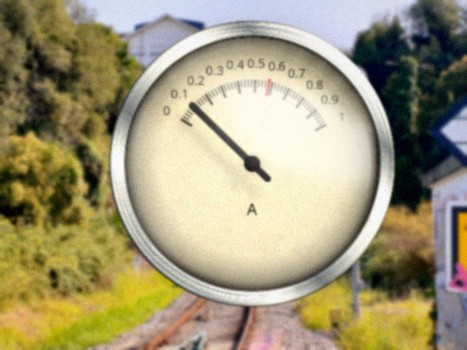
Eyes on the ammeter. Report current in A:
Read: 0.1 A
